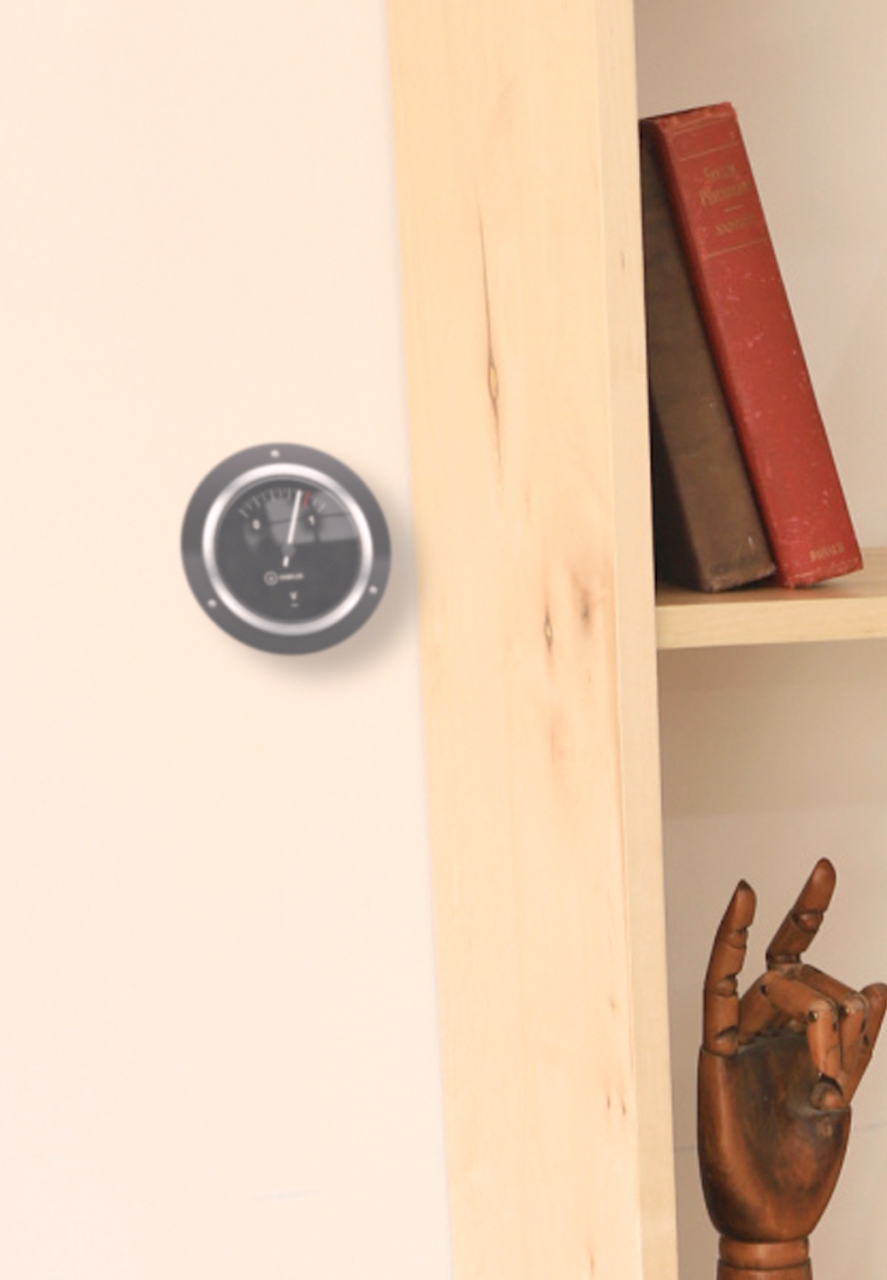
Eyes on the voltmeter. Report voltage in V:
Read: 0.7 V
